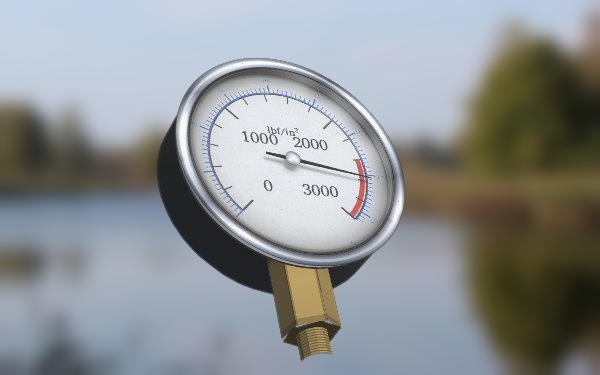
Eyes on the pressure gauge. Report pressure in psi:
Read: 2600 psi
